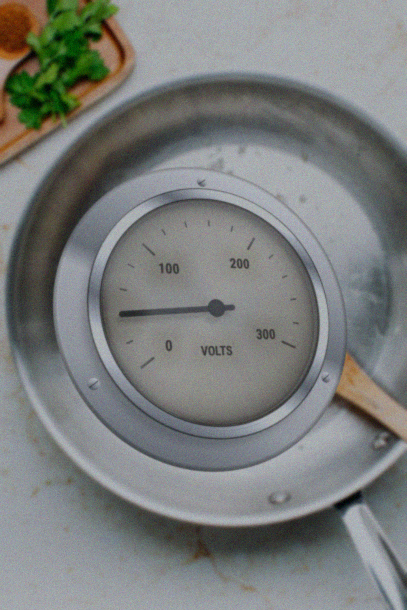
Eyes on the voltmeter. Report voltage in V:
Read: 40 V
